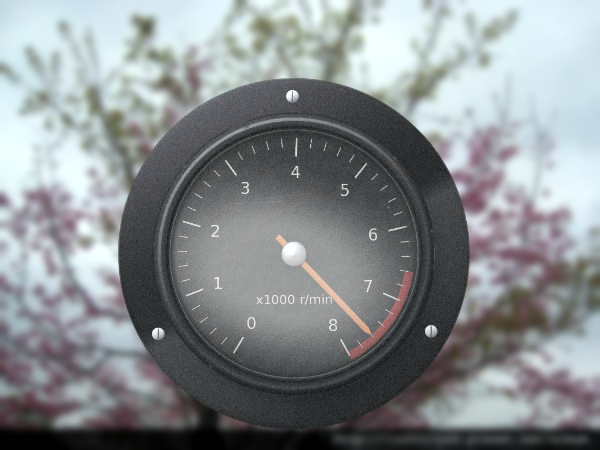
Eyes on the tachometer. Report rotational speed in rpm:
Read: 7600 rpm
